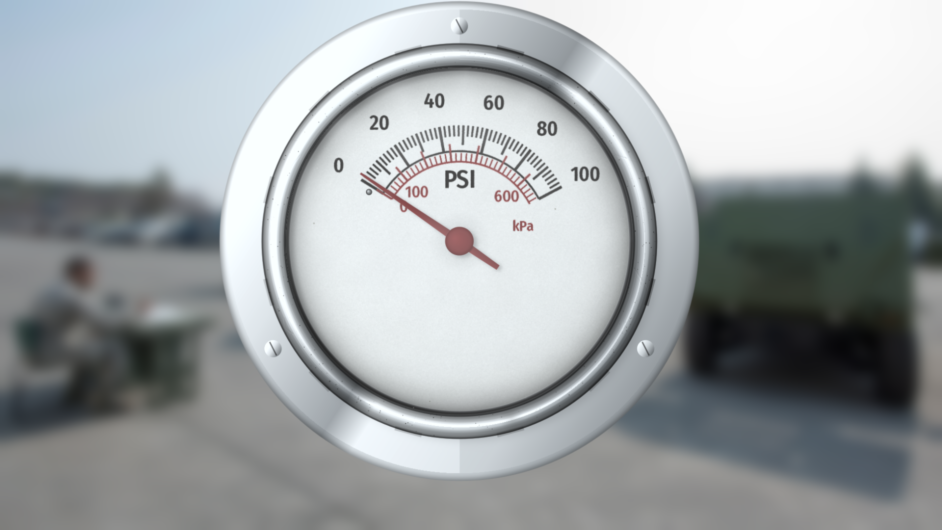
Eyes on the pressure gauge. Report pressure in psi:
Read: 2 psi
